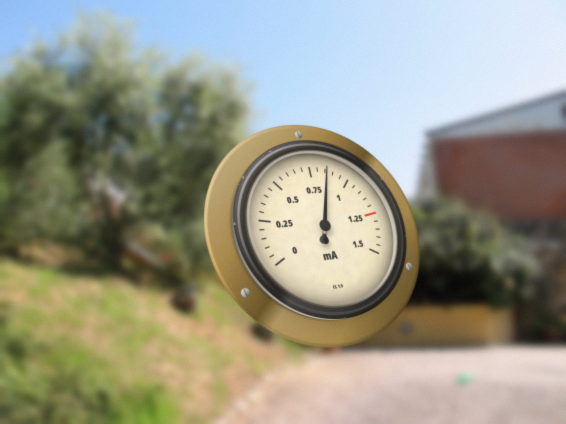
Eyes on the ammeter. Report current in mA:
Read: 0.85 mA
